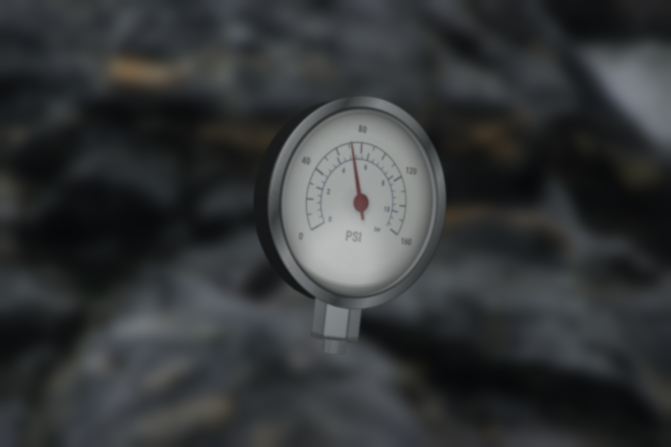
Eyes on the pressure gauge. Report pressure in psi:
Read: 70 psi
